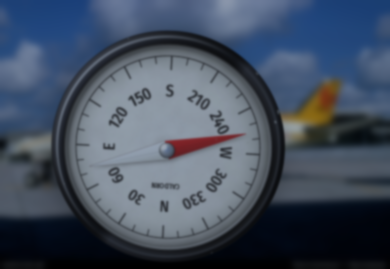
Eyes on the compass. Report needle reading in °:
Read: 255 °
